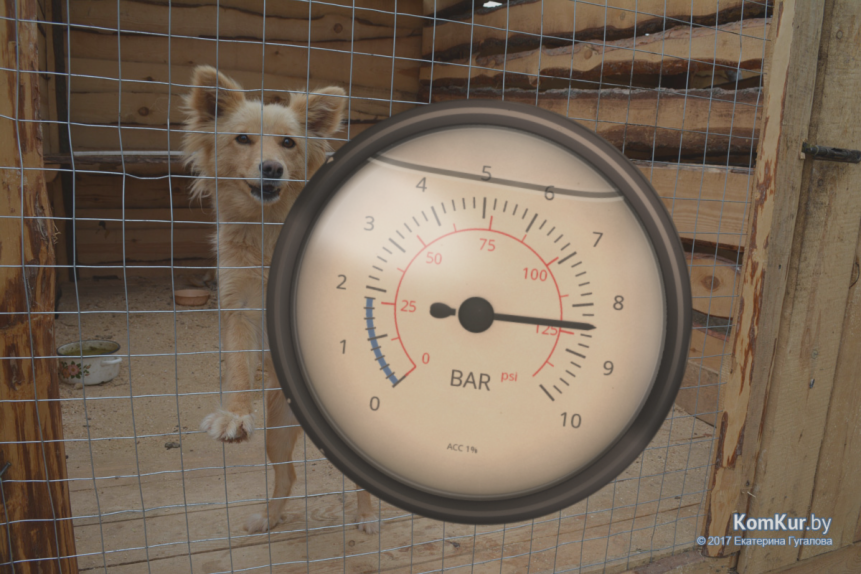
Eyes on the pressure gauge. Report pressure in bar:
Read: 8.4 bar
